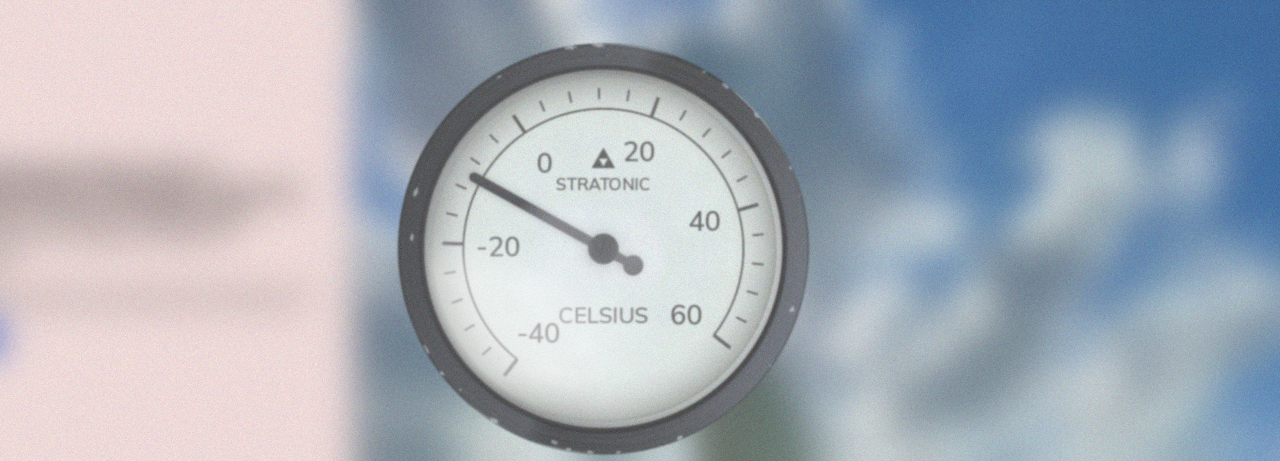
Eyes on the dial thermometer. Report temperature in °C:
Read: -10 °C
